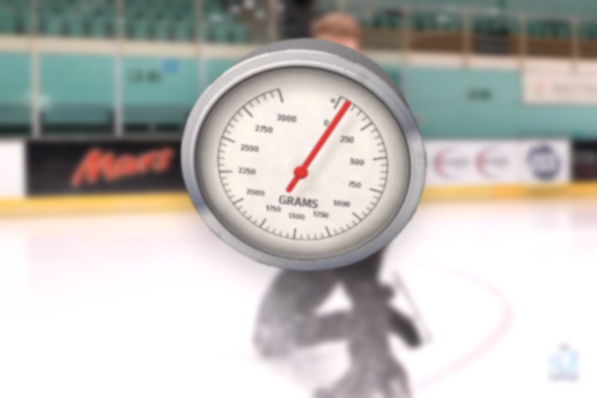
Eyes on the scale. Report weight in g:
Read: 50 g
